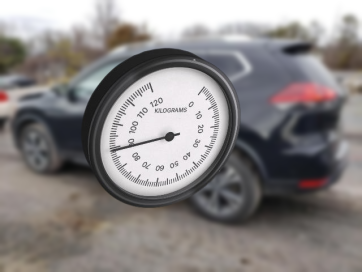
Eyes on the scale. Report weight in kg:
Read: 90 kg
